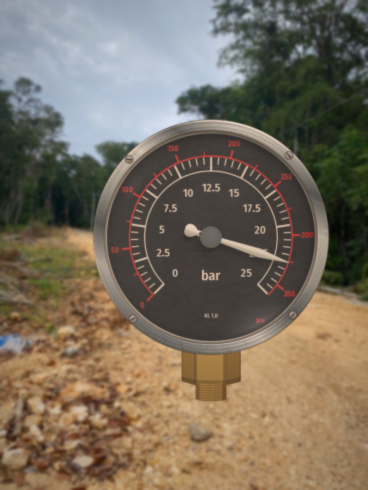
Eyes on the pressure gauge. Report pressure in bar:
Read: 22.5 bar
